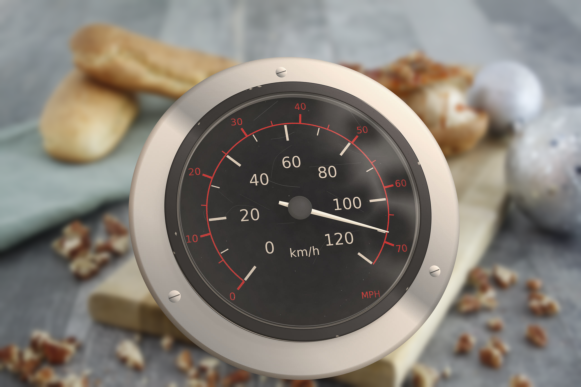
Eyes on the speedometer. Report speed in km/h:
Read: 110 km/h
